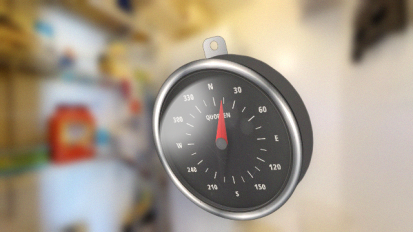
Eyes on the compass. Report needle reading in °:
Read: 15 °
